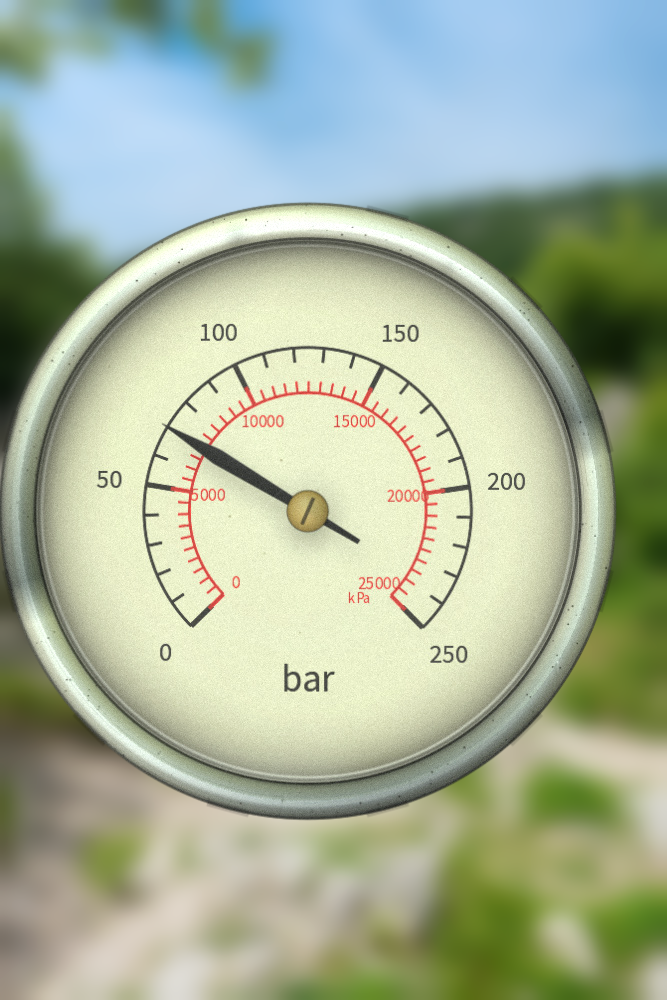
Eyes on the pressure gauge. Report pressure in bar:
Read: 70 bar
